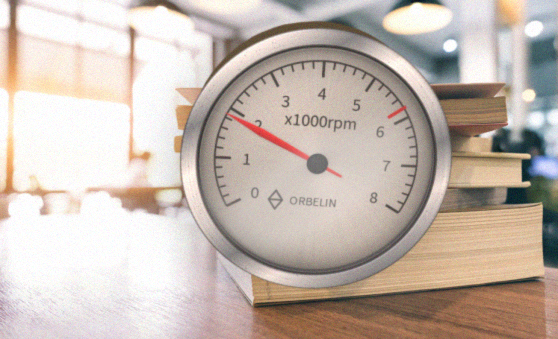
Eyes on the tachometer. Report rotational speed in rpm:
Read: 1900 rpm
